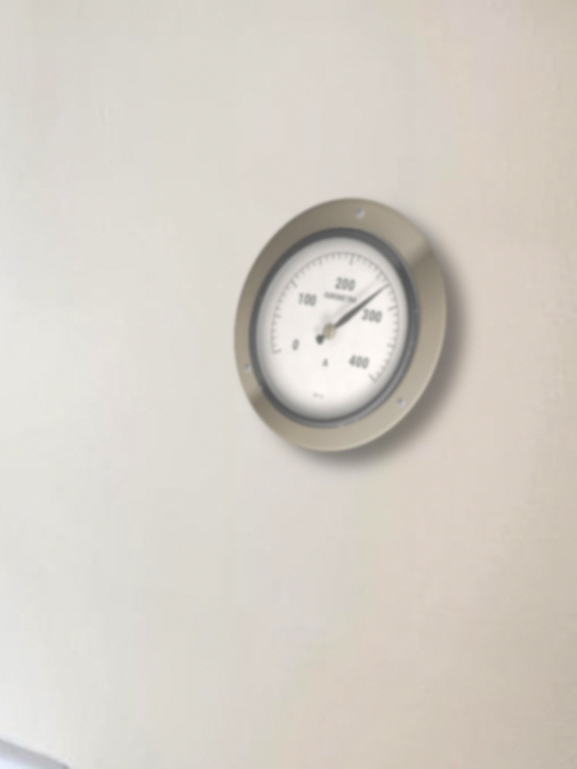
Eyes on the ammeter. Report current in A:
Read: 270 A
